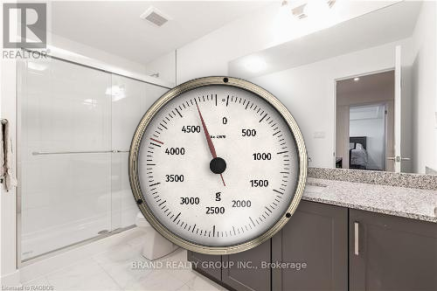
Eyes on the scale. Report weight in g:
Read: 4750 g
